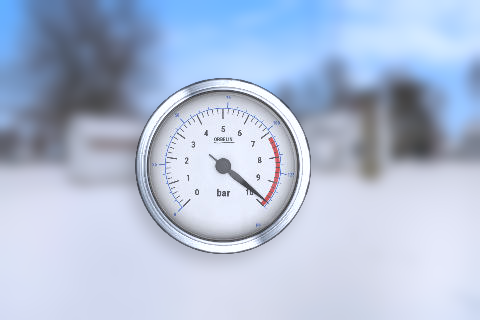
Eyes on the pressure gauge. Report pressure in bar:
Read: 9.8 bar
